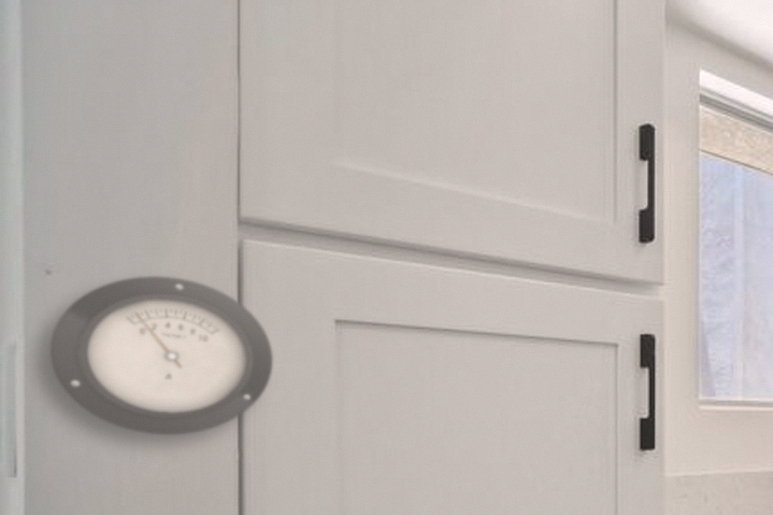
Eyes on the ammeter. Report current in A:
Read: 1 A
